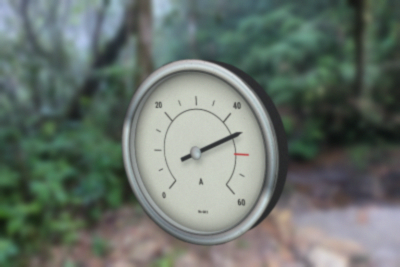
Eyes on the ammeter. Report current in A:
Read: 45 A
